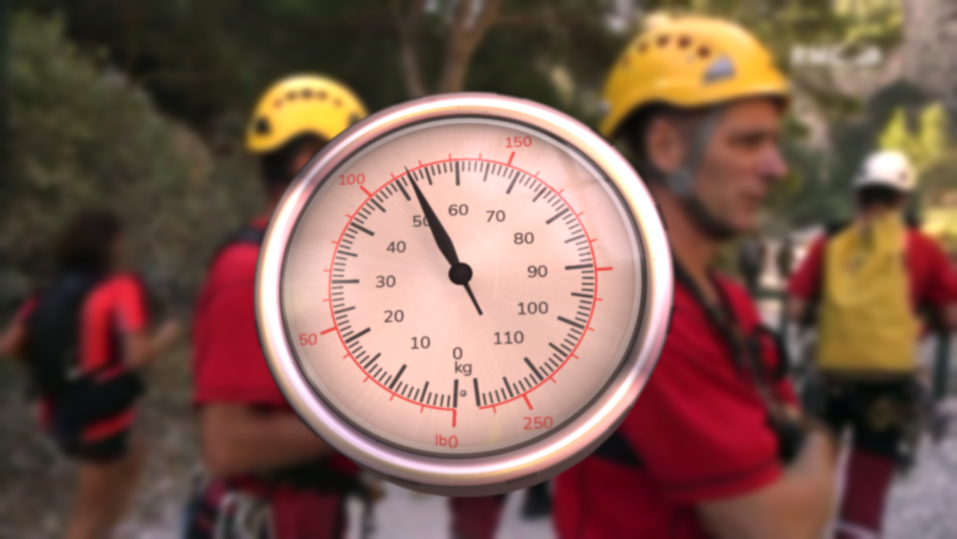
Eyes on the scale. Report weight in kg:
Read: 52 kg
